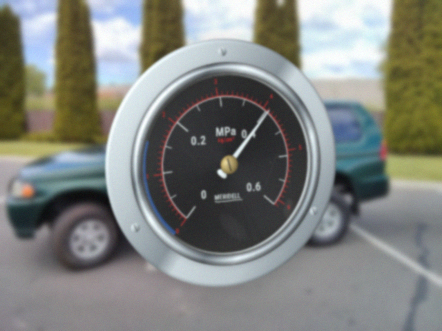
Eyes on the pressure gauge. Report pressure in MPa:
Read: 0.4 MPa
